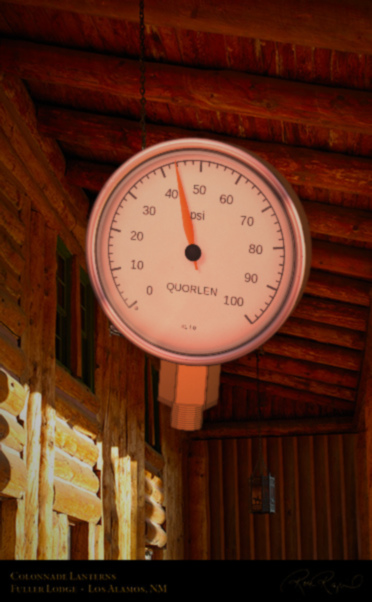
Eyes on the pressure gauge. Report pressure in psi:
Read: 44 psi
